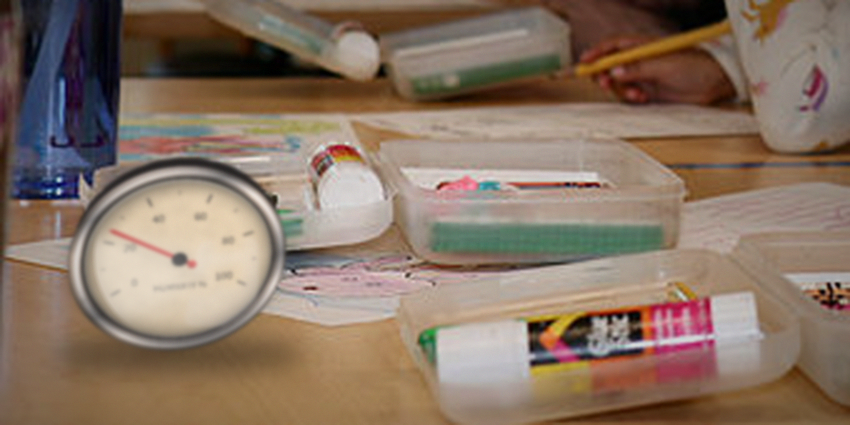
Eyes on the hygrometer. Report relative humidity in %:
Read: 25 %
